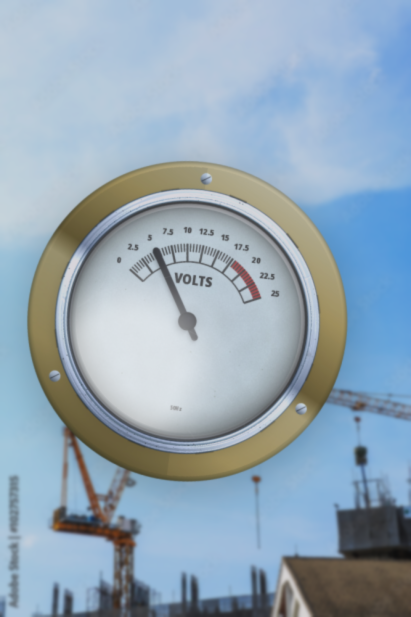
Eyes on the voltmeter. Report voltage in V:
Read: 5 V
